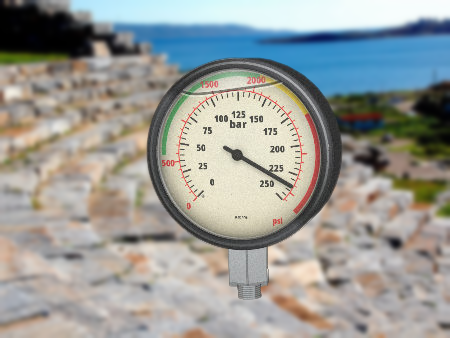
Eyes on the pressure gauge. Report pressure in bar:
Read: 235 bar
